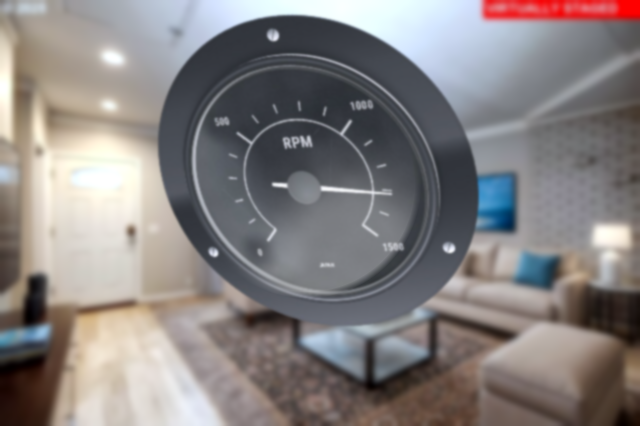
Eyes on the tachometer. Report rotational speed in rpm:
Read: 1300 rpm
